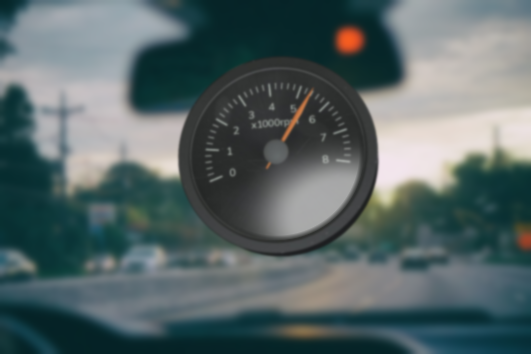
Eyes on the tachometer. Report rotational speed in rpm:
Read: 5400 rpm
